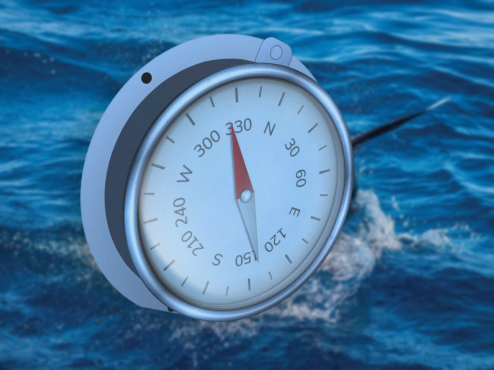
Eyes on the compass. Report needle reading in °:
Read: 322.5 °
